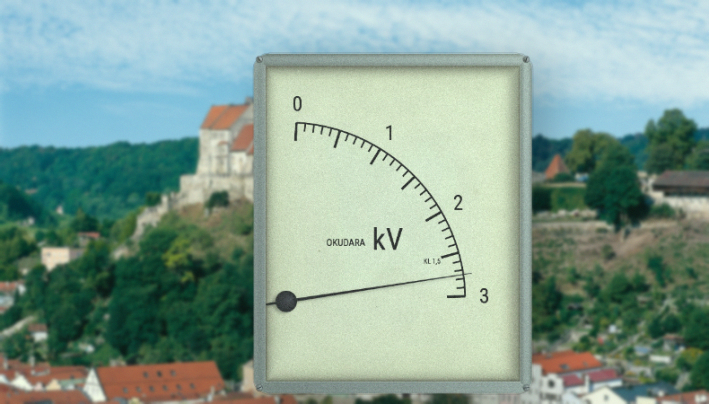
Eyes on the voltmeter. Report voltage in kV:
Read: 2.75 kV
